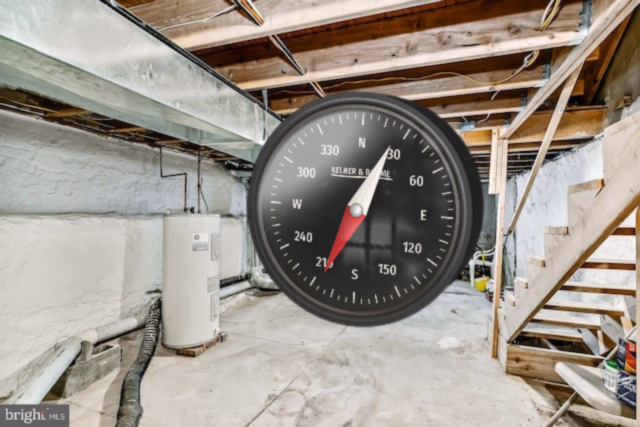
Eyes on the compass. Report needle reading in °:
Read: 205 °
